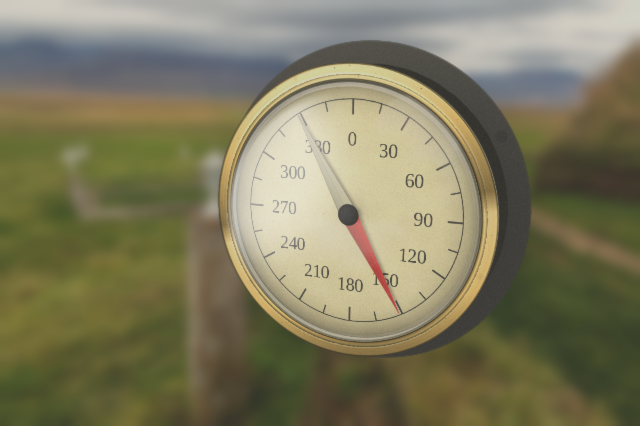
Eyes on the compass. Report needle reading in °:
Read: 150 °
